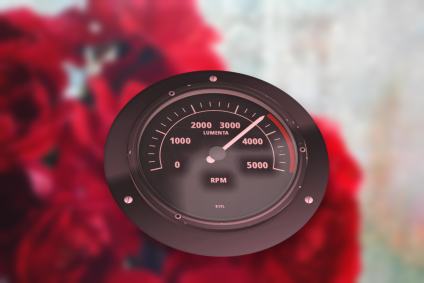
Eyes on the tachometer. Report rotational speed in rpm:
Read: 3600 rpm
